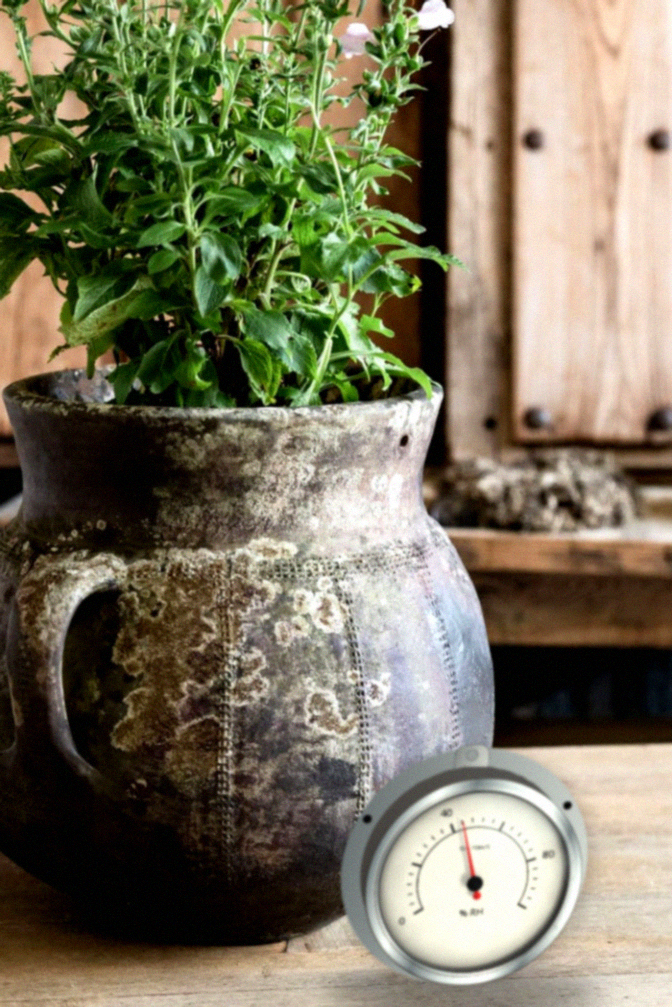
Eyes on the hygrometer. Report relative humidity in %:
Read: 44 %
